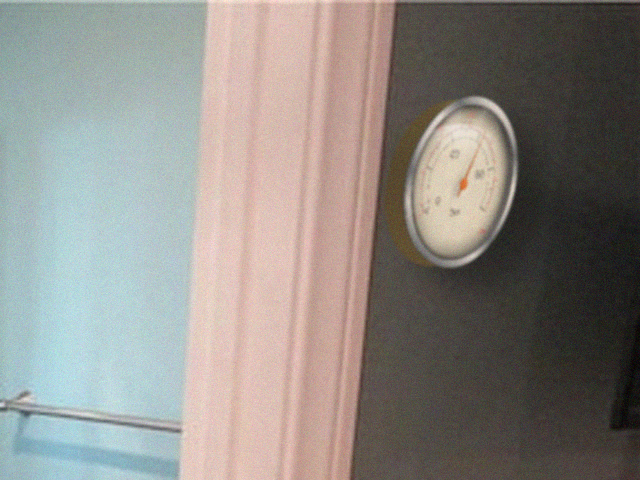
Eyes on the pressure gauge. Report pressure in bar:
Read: 60 bar
